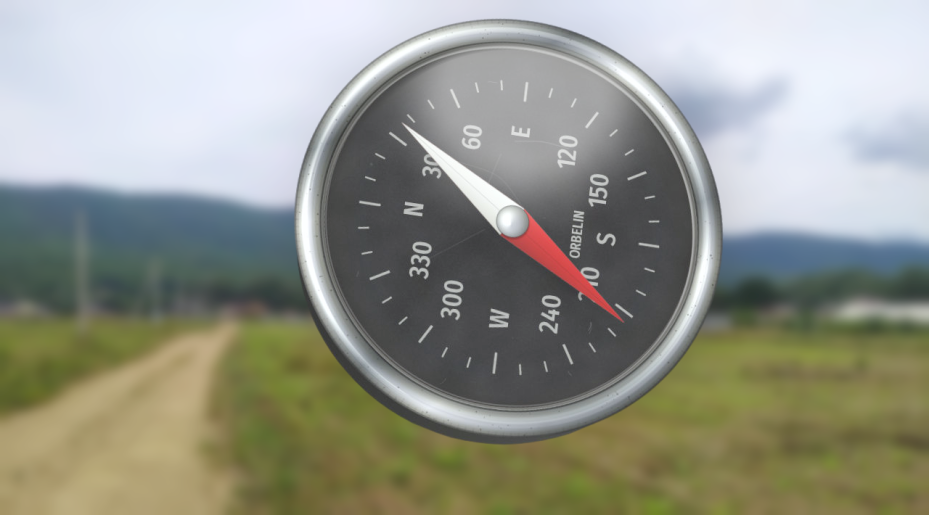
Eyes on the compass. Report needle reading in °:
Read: 215 °
